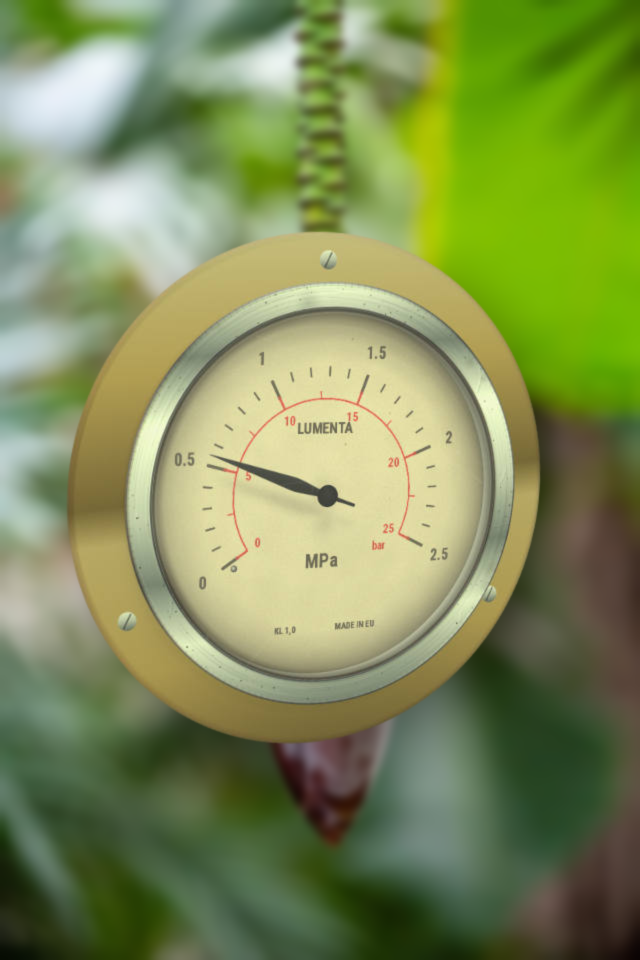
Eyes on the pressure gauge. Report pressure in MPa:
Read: 0.55 MPa
